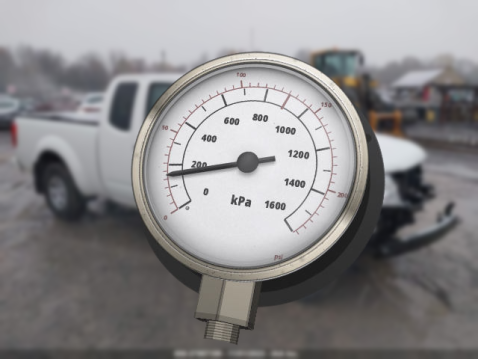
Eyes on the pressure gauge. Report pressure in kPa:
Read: 150 kPa
